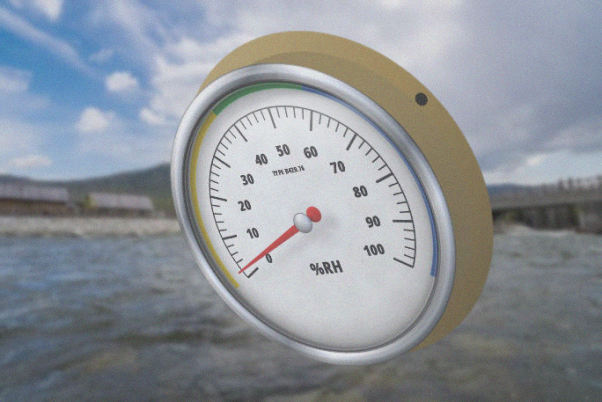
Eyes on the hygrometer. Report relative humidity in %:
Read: 2 %
